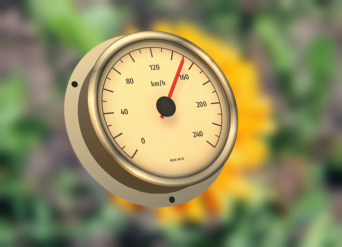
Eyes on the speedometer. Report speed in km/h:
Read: 150 km/h
